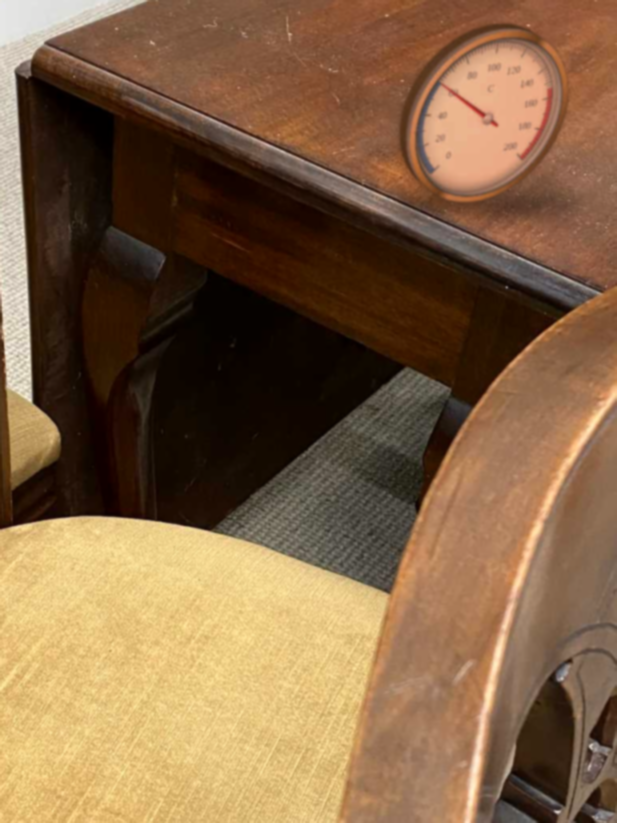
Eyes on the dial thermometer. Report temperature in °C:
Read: 60 °C
